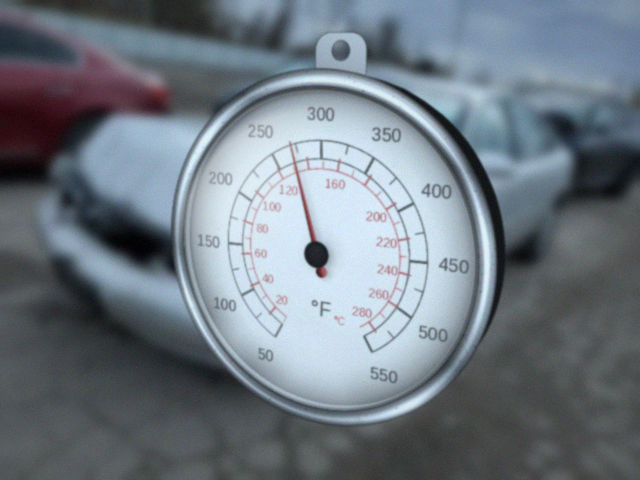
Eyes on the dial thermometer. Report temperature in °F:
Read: 275 °F
